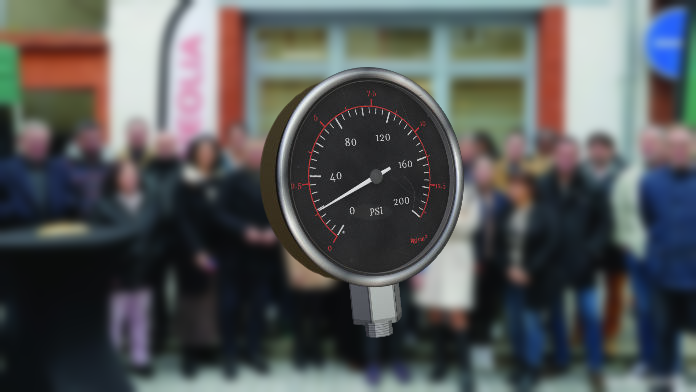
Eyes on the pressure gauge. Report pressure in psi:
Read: 20 psi
